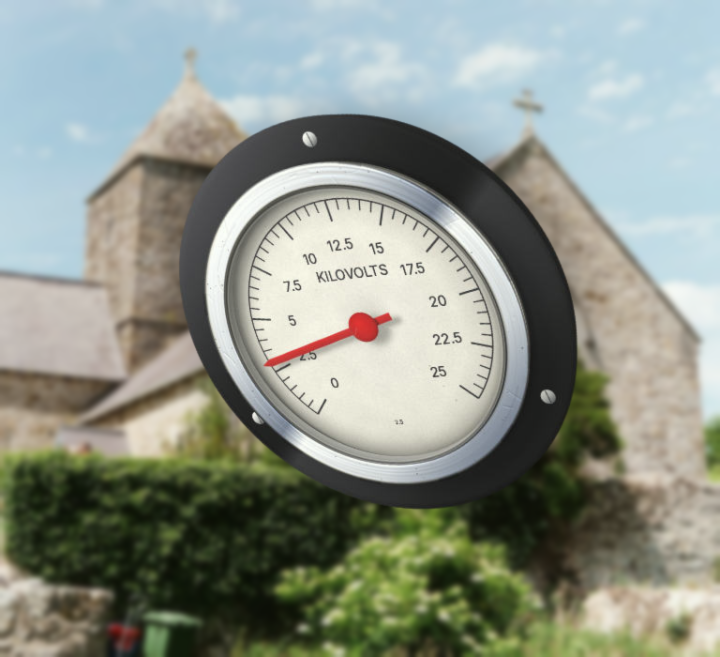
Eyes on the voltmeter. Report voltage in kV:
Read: 3 kV
